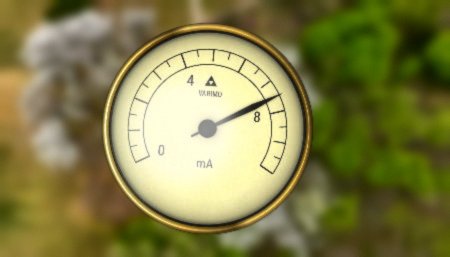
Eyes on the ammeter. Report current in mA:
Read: 7.5 mA
